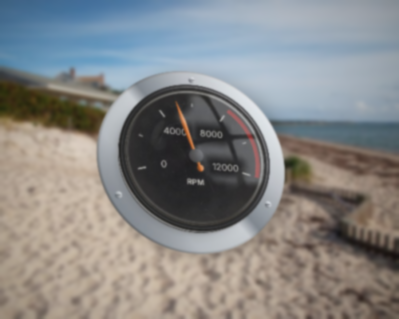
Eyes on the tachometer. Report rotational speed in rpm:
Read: 5000 rpm
